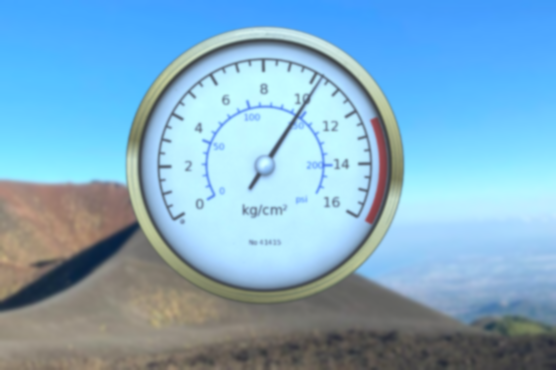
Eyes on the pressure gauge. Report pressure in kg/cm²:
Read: 10.25 kg/cm²
